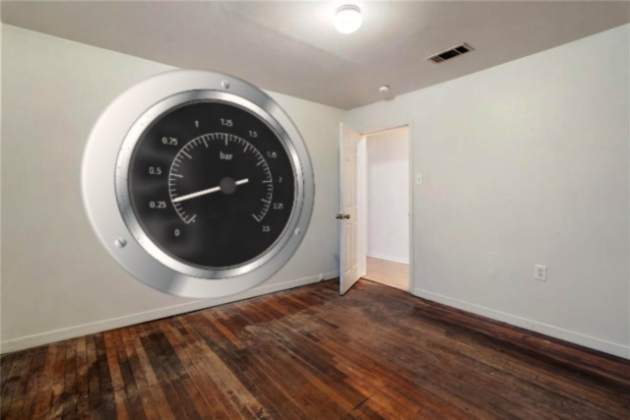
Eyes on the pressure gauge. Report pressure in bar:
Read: 0.25 bar
